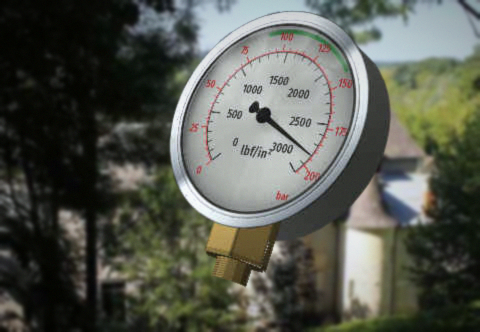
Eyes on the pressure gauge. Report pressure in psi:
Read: 2800 psi
